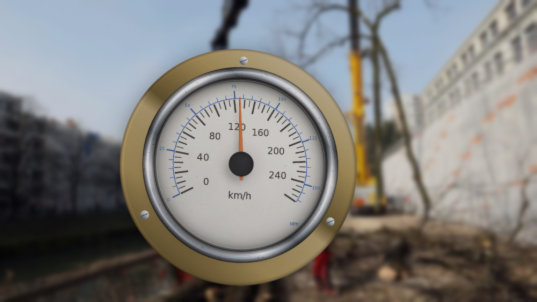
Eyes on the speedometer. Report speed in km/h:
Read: 125 km/h
